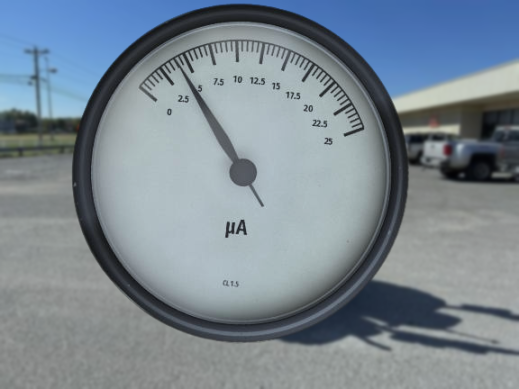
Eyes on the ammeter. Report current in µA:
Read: 4 µA
